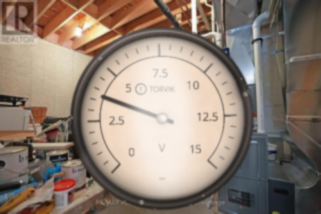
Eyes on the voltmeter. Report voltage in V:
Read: 3.75 V
